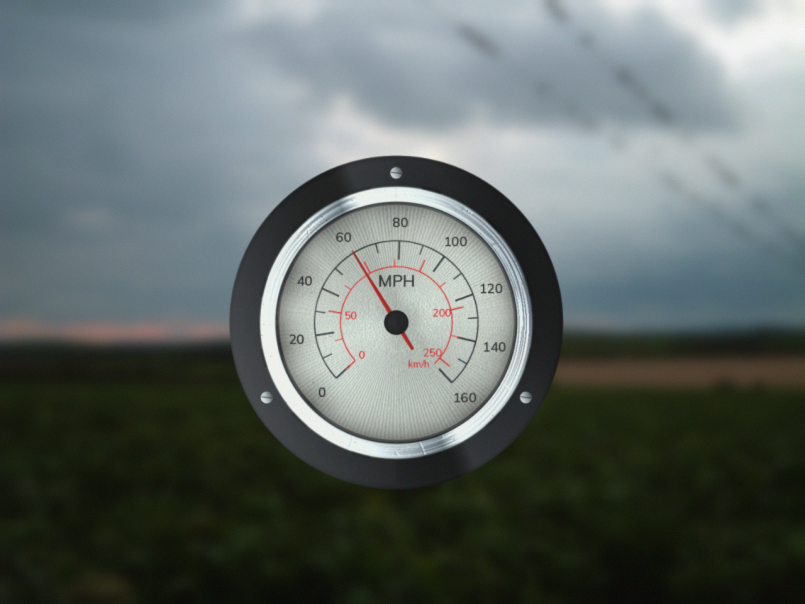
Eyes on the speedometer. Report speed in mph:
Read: 60 mph
